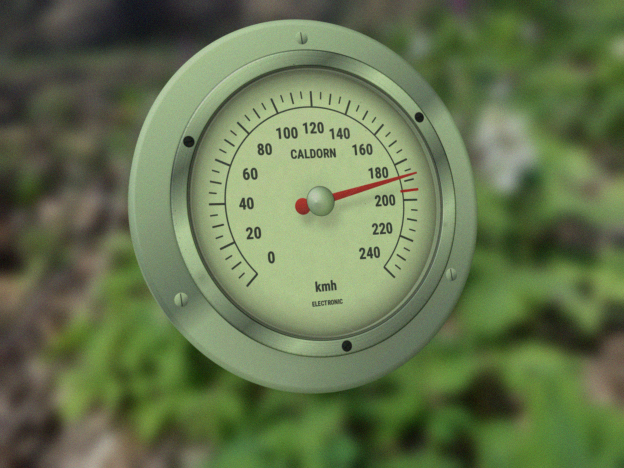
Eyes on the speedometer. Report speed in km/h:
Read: 187.5 km/h
